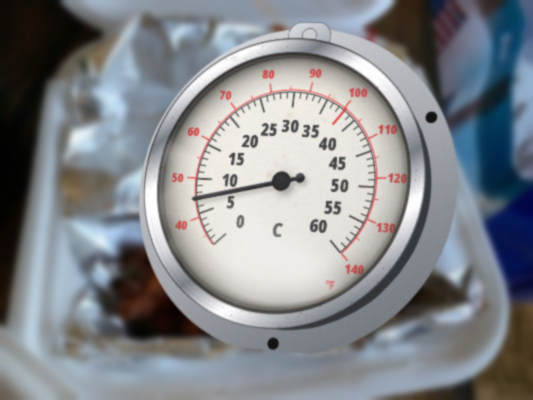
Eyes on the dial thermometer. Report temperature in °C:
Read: 7 °C
